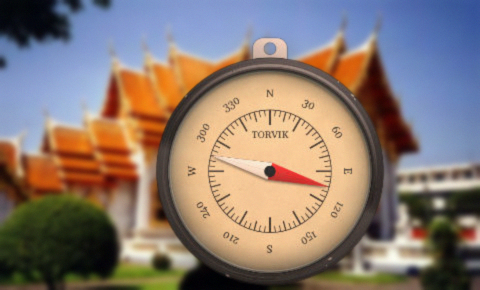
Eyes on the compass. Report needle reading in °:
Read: 105 °
